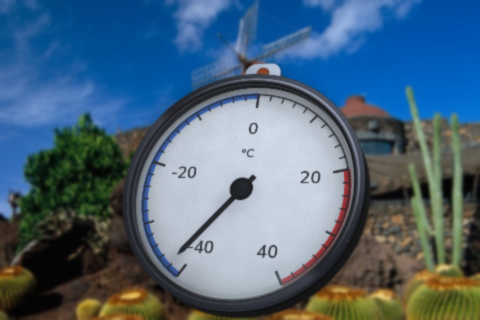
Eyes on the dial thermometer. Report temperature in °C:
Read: -38 °C
